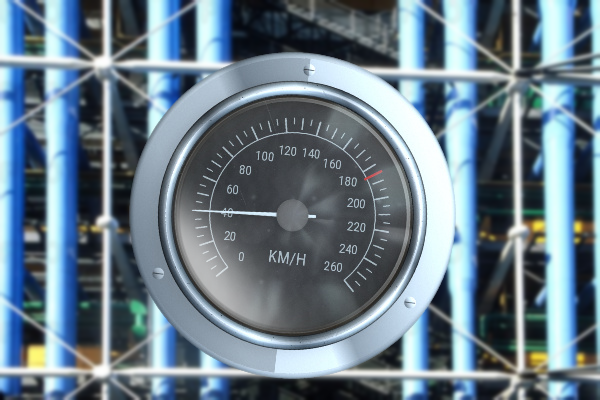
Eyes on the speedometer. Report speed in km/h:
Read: 40 km/h
